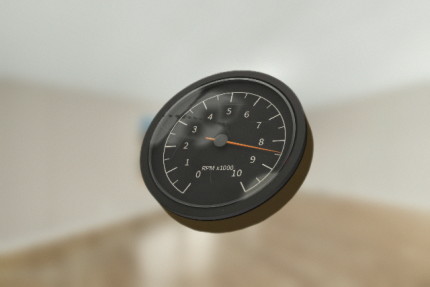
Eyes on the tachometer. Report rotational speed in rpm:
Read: 8500 rpm
